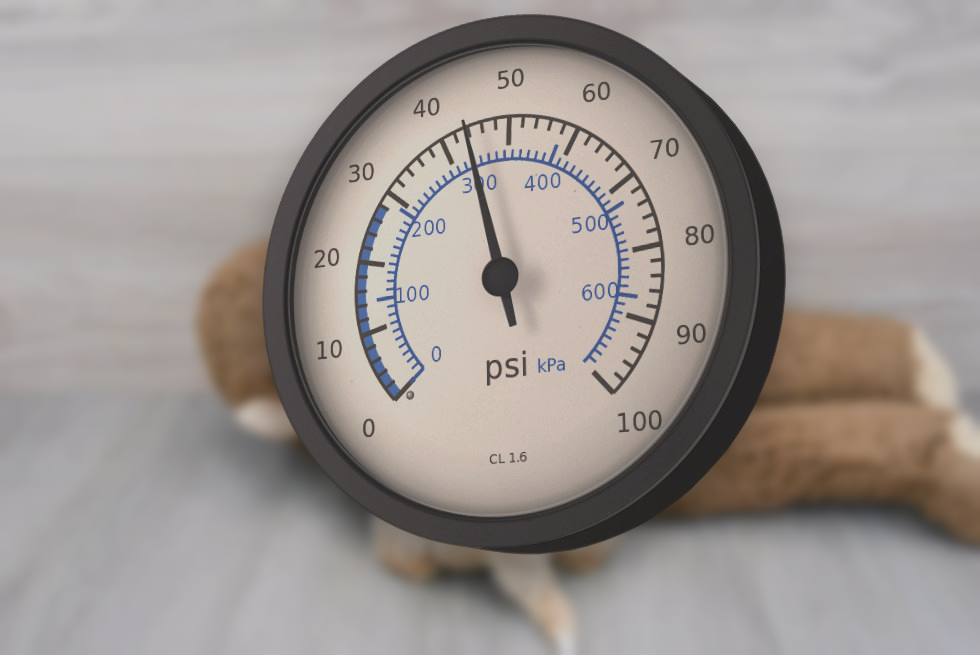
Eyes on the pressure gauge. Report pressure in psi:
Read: 44 psi
